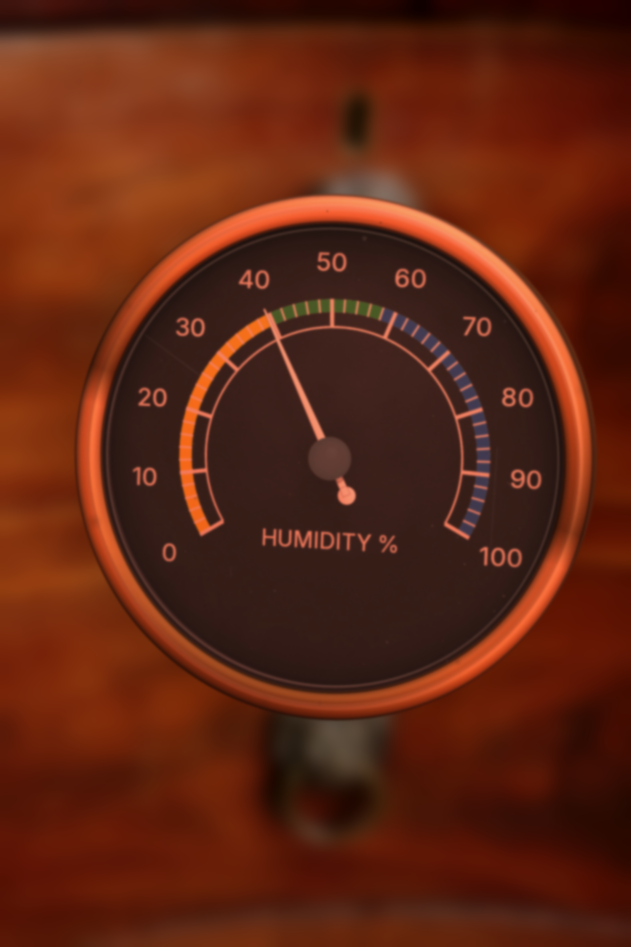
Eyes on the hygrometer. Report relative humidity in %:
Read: 40 %
